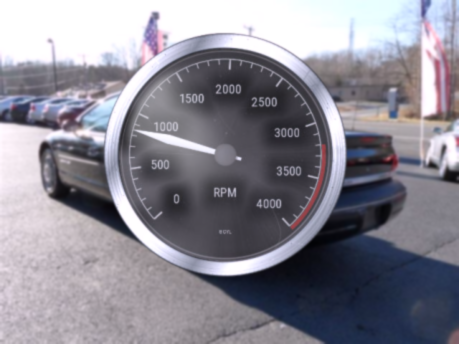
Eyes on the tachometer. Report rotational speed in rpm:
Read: 850 rpm
